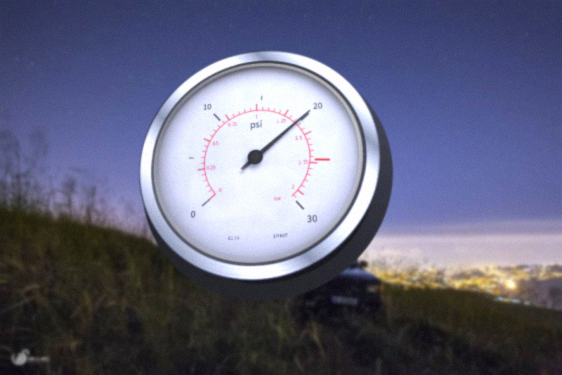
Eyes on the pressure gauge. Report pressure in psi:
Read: 20 psi
